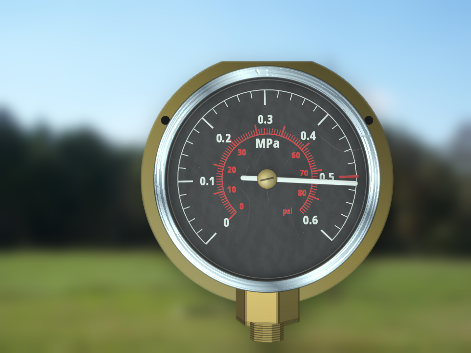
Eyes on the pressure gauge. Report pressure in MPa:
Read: 0.51 MPa
